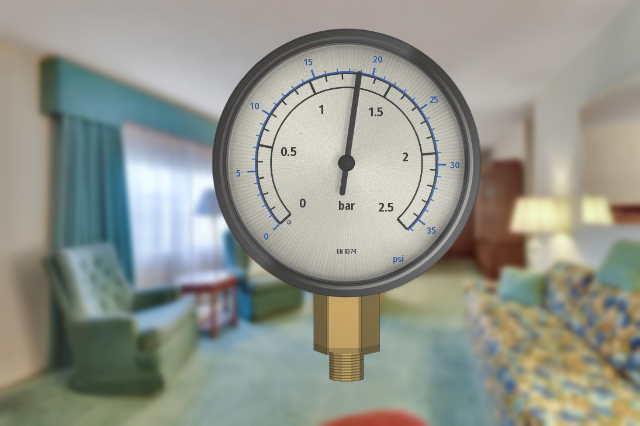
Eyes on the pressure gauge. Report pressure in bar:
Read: 1.3 bar
